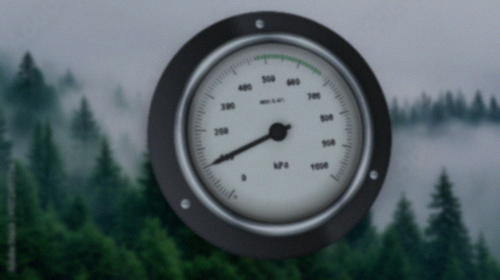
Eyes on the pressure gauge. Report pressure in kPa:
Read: 100 kPa
